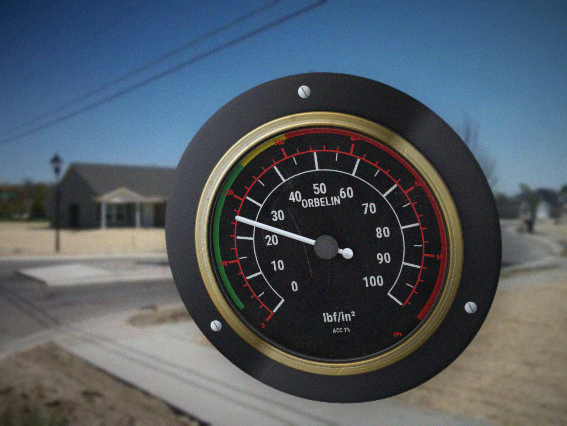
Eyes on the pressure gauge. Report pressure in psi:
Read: 25 psi
